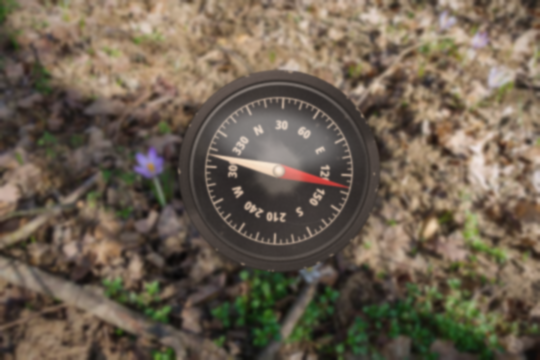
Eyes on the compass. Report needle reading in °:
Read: 130 °
